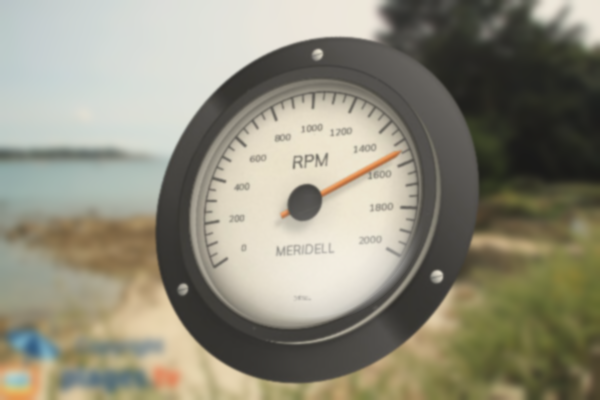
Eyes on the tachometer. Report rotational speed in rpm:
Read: 1550 rpm
